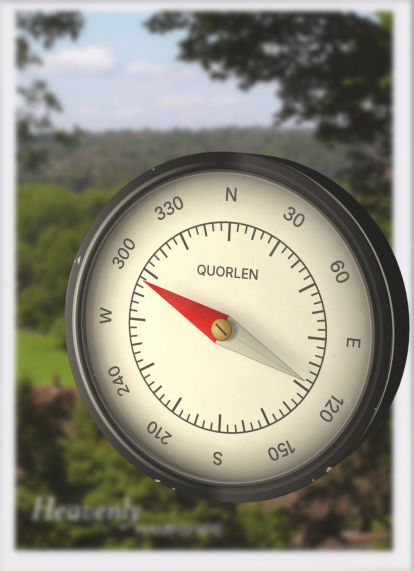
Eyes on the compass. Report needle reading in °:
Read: 295 °
